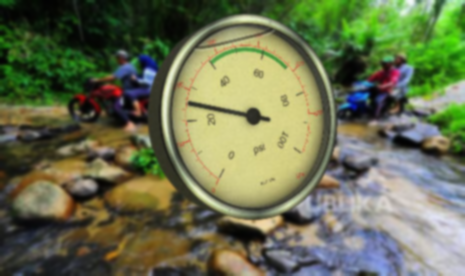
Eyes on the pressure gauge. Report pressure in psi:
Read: 25 psi
